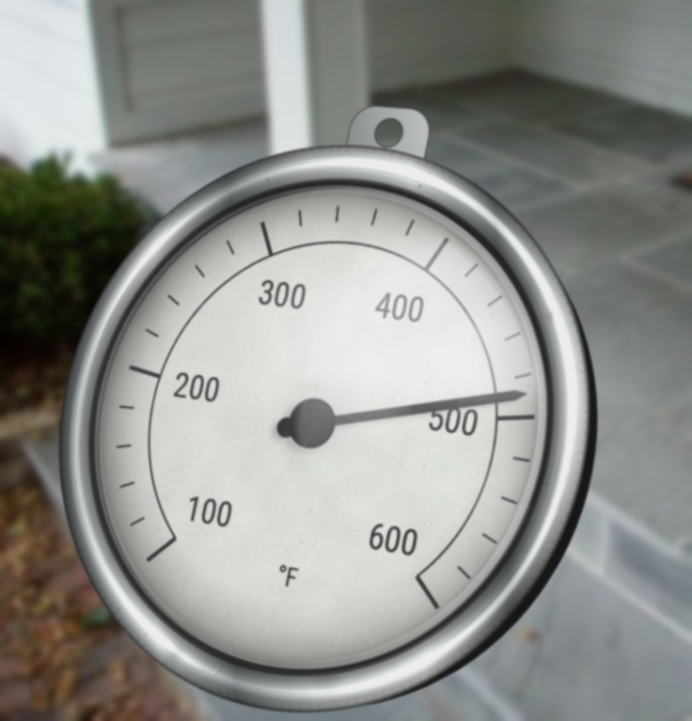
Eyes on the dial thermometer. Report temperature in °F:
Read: 490 °F
